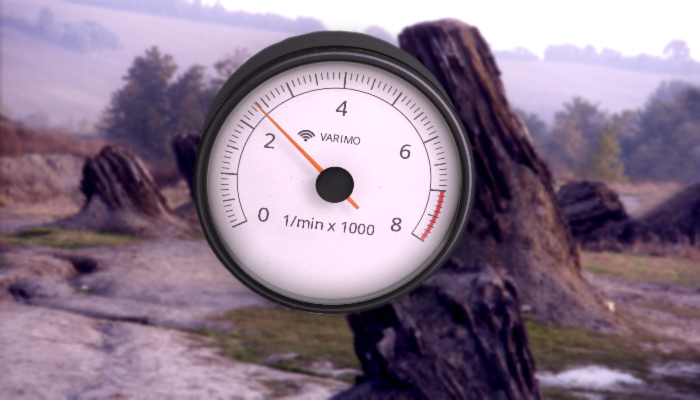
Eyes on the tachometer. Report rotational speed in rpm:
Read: 2400 rpm
